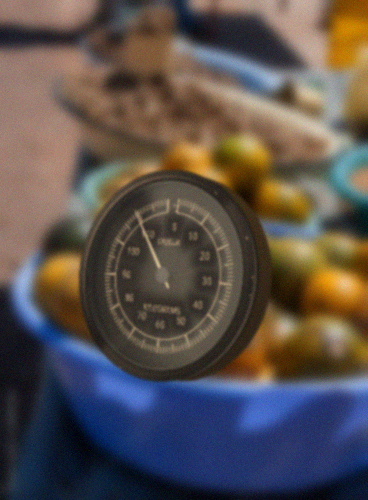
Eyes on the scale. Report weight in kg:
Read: 110 kg
